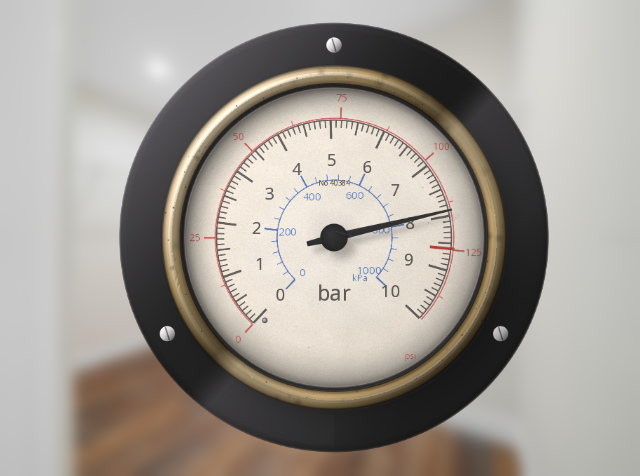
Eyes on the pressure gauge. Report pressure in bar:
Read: 7.9 bar
